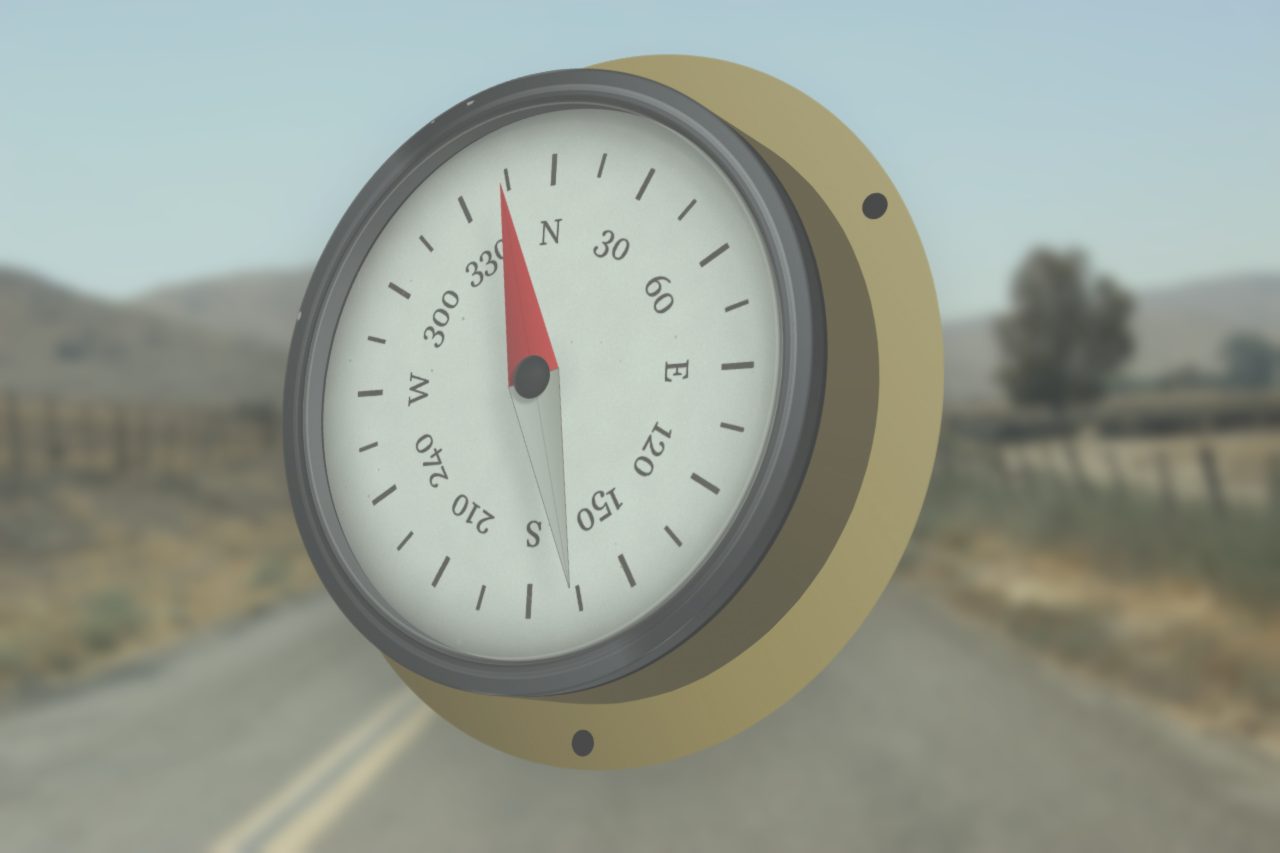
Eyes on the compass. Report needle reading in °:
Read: 345 °
